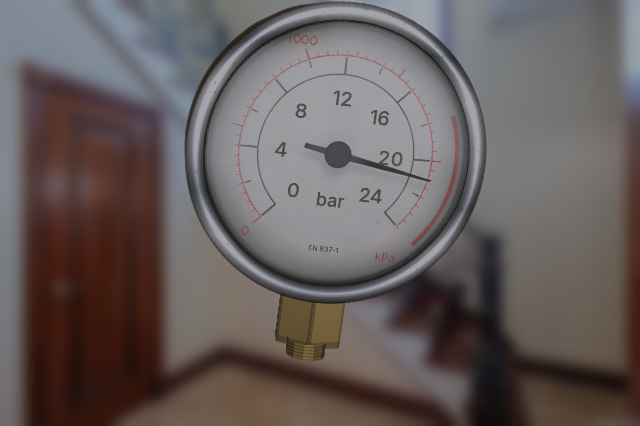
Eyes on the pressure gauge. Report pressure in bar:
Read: 21 bar
